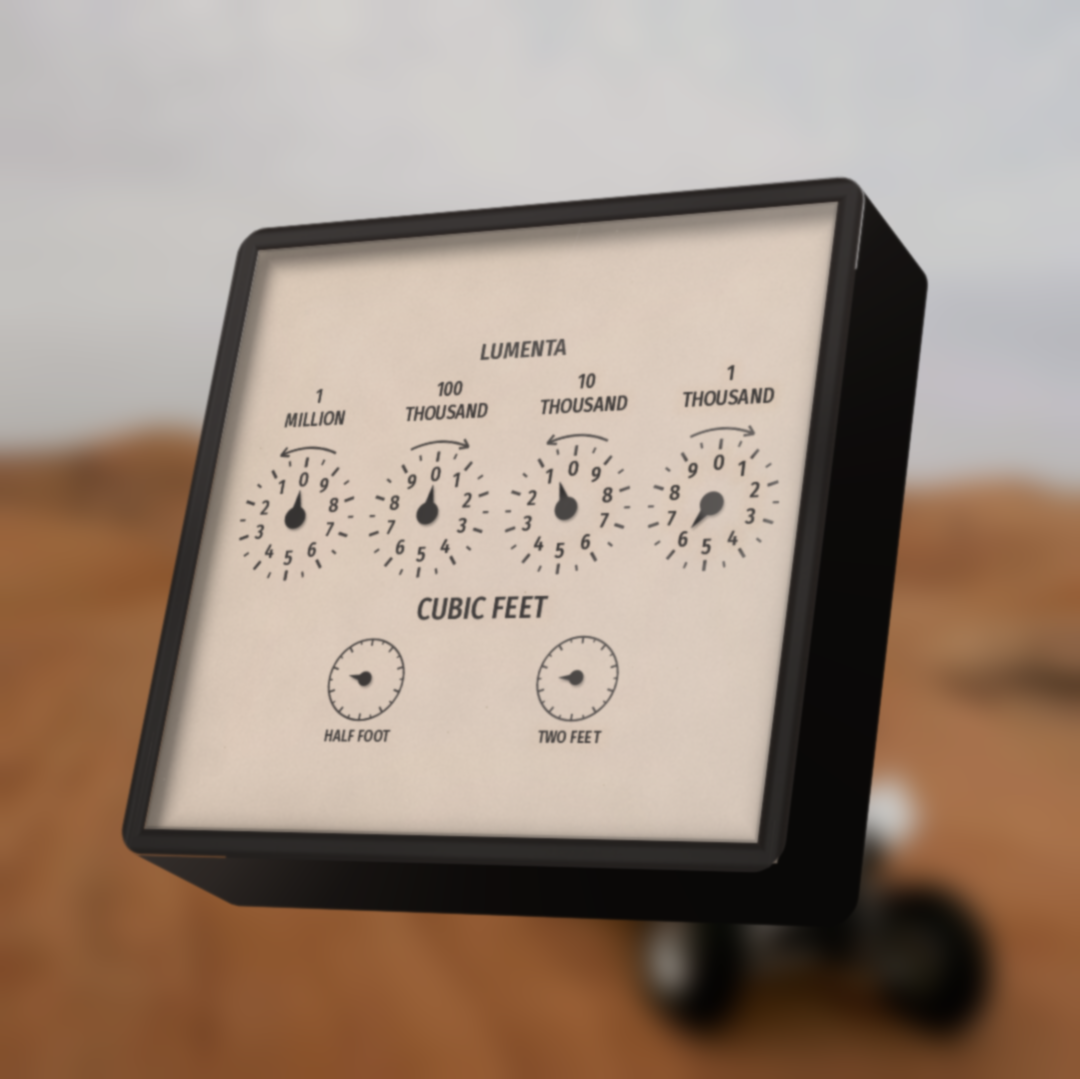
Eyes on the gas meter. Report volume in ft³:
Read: 600 ft³
